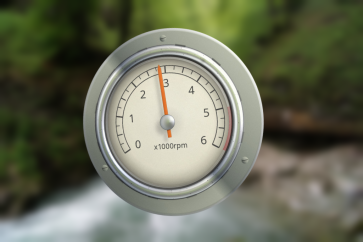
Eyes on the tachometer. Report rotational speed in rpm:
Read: 2875 rpm
